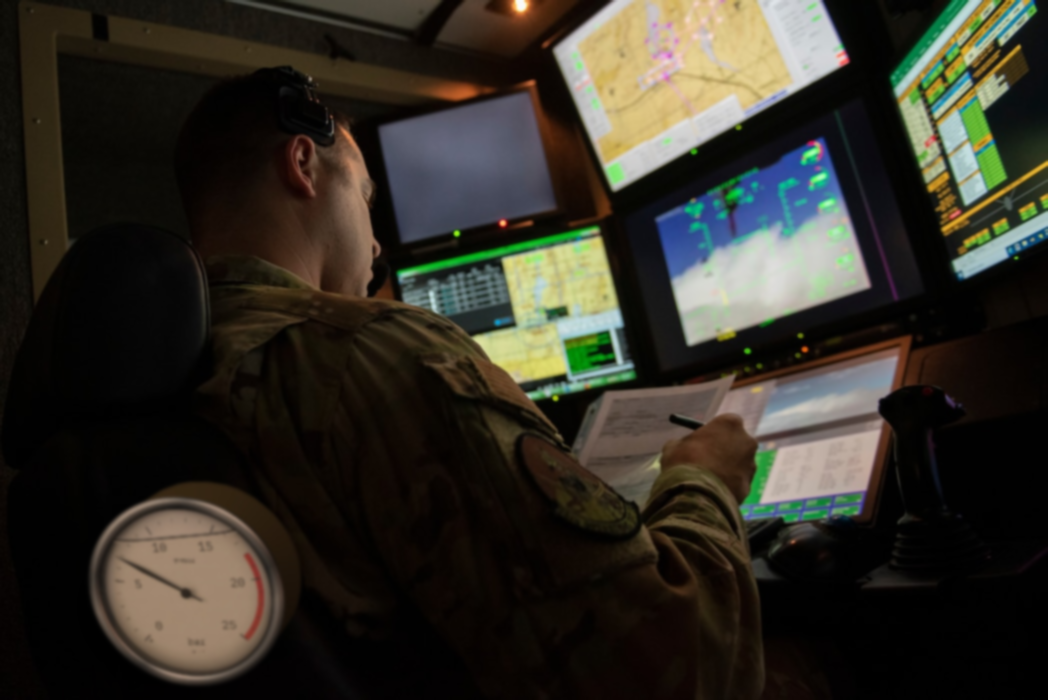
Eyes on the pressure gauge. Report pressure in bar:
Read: 7 bar
